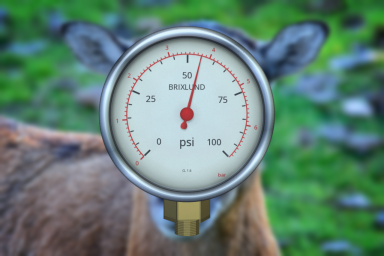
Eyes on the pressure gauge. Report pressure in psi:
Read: 55 psi
